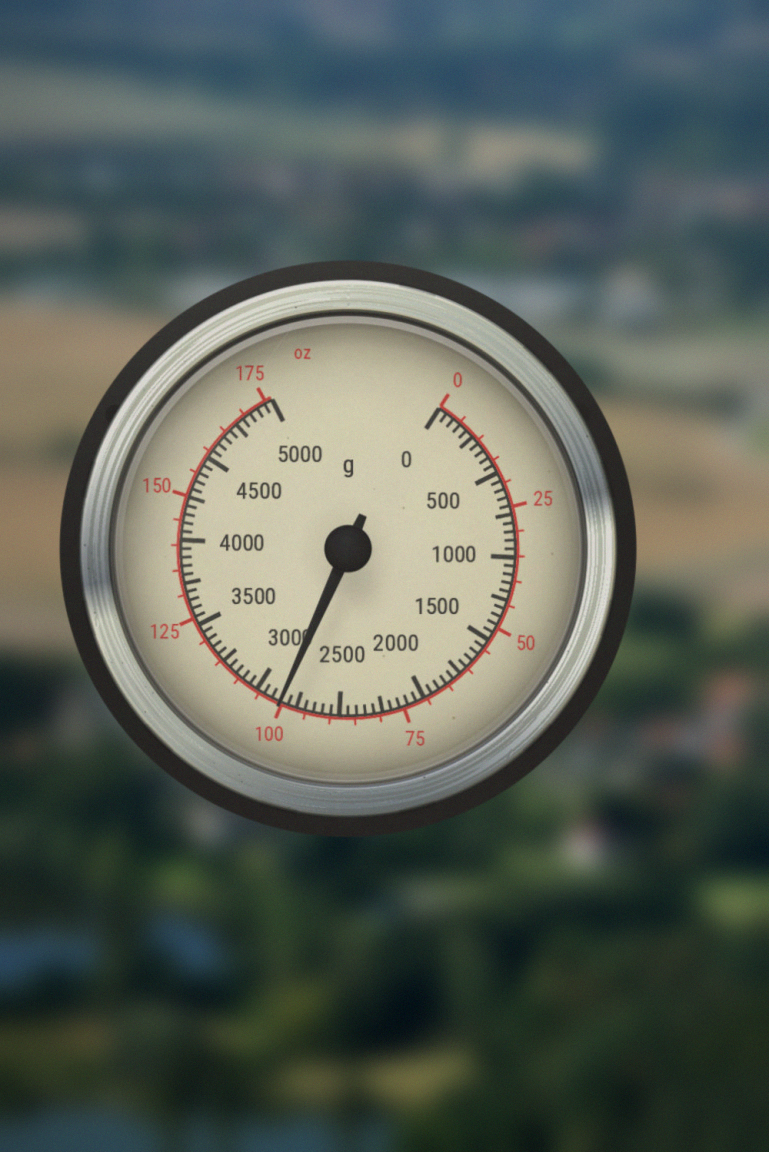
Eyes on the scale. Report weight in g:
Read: 2850 g
